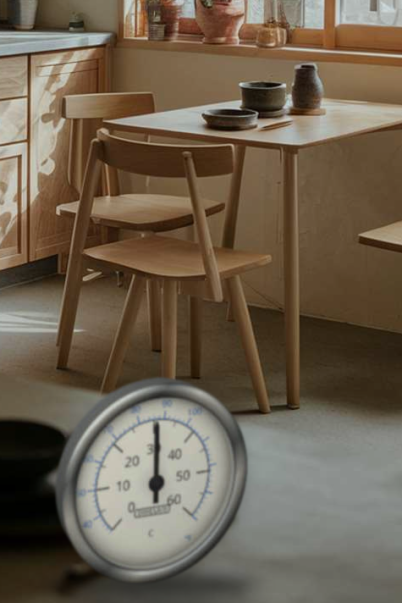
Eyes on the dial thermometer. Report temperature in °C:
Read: 30 °C
